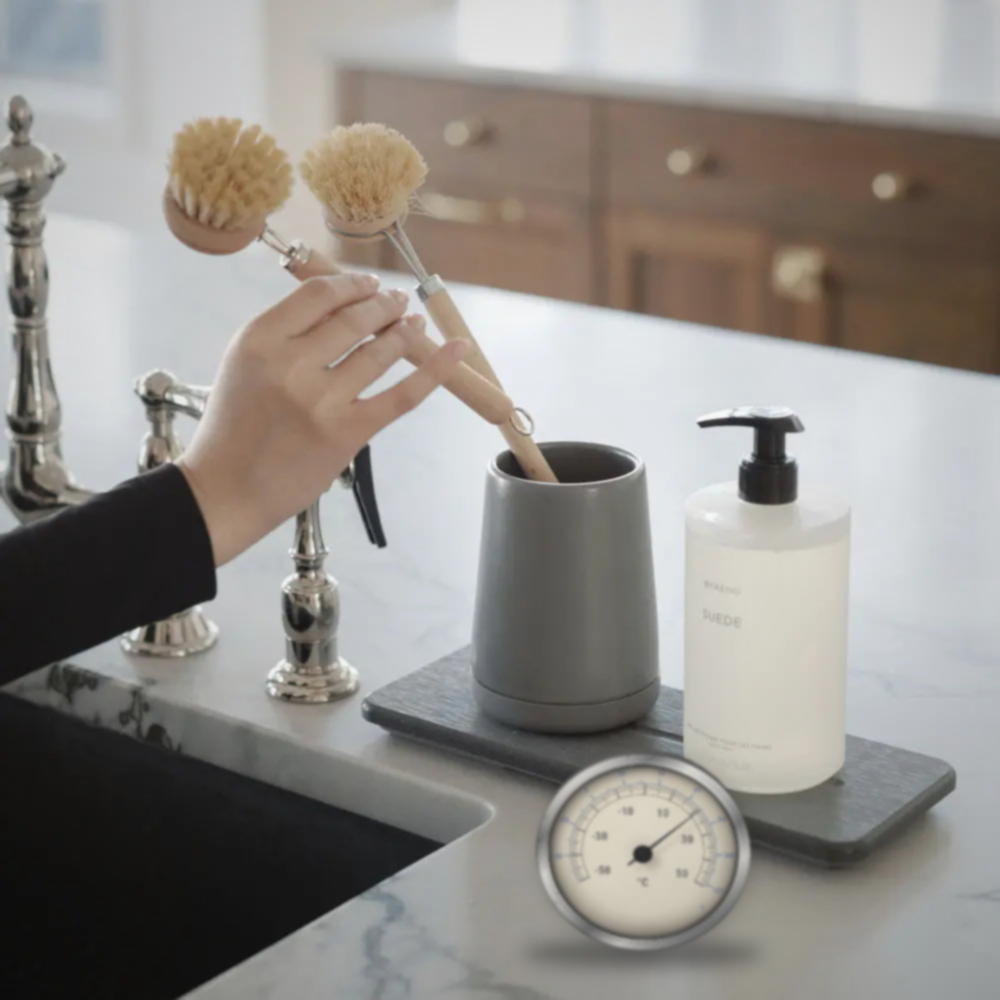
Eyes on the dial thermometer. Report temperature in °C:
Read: 20 °C
